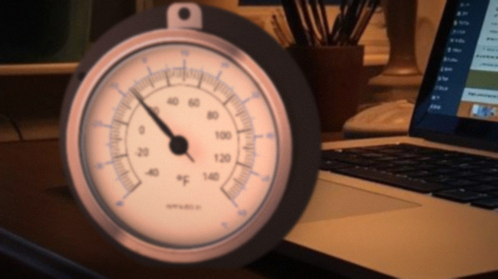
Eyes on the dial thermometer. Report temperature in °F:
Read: 20 °F
